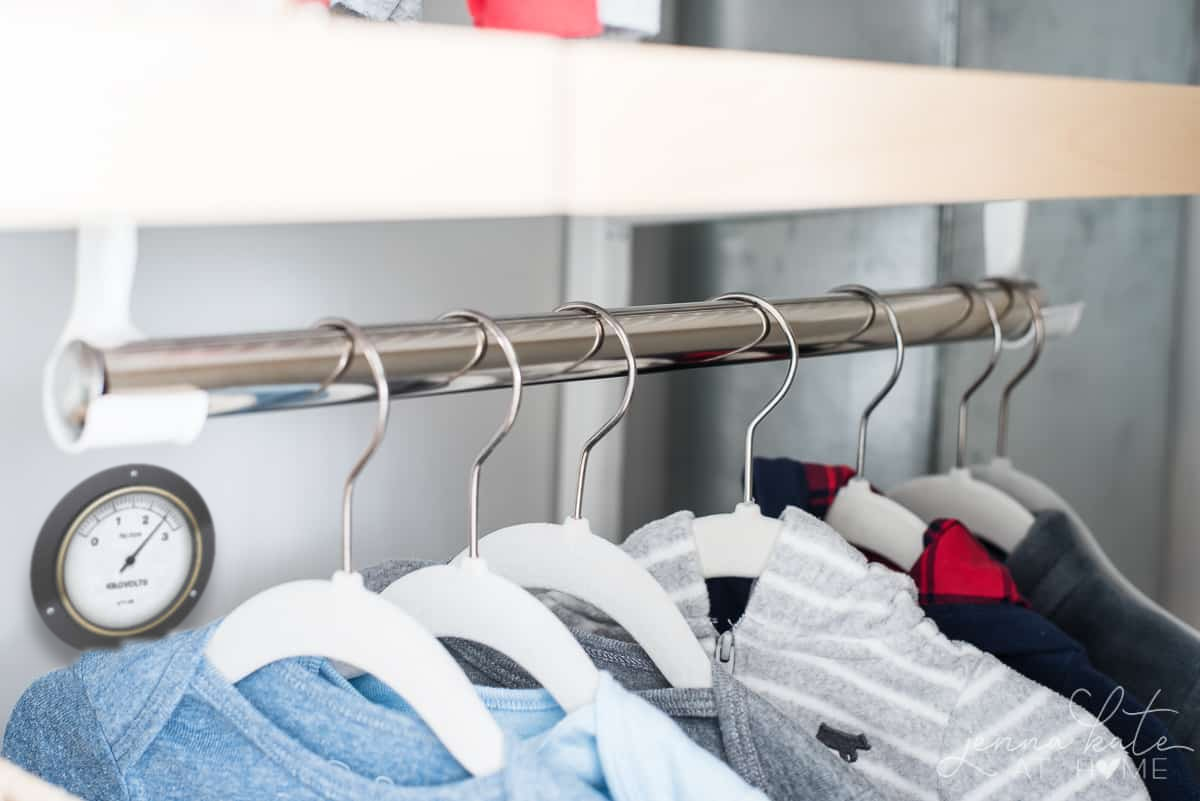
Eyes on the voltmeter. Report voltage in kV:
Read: 2.5 kV
